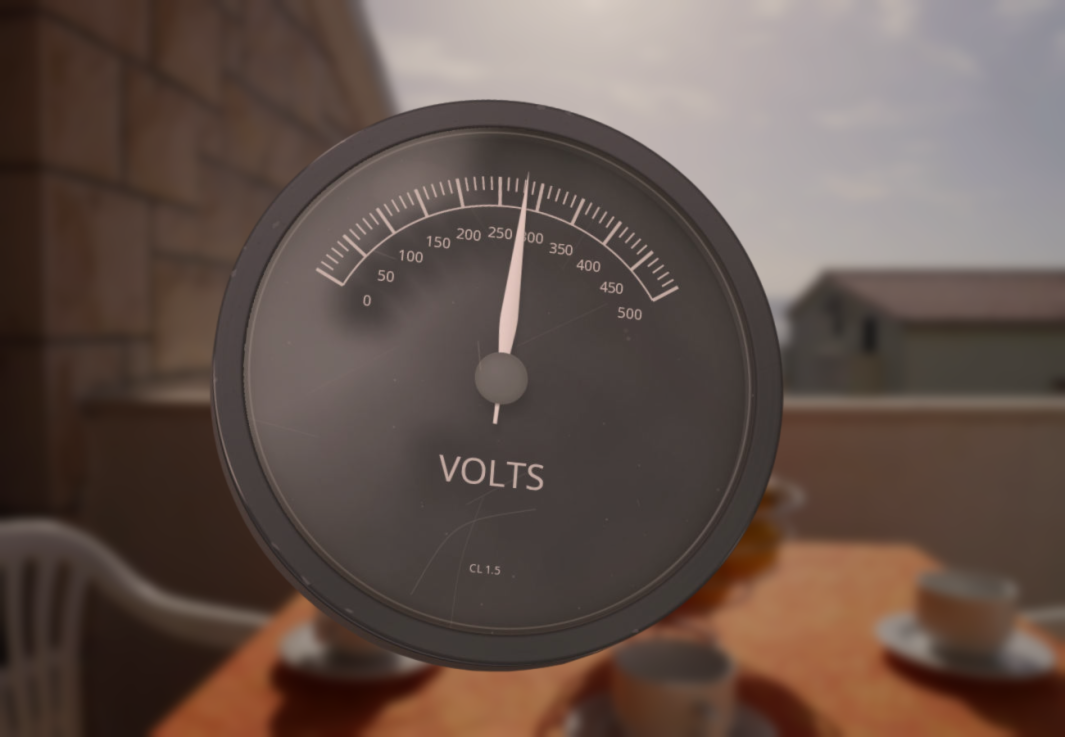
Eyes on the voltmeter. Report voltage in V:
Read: 280 V
